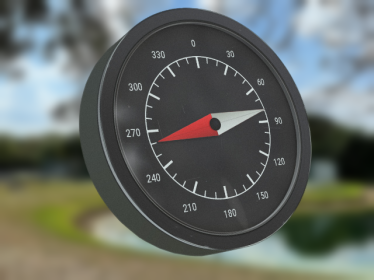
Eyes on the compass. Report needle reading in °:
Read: 260 °
